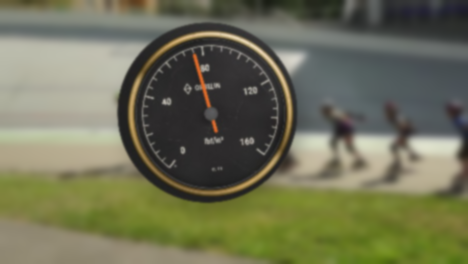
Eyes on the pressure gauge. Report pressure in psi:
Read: 75 psi
